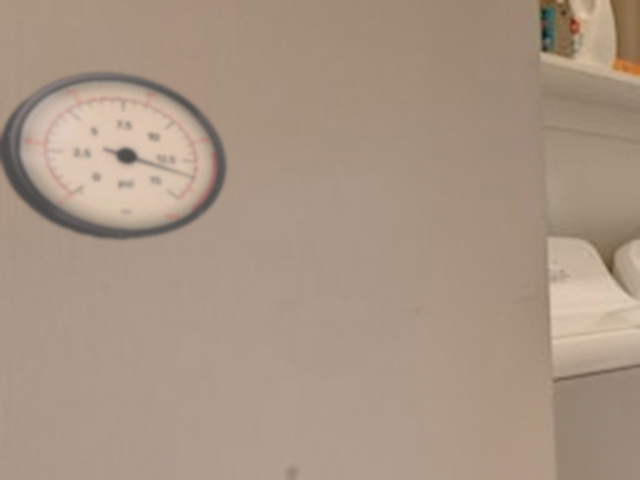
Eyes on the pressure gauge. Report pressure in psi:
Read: 13.5 psi
